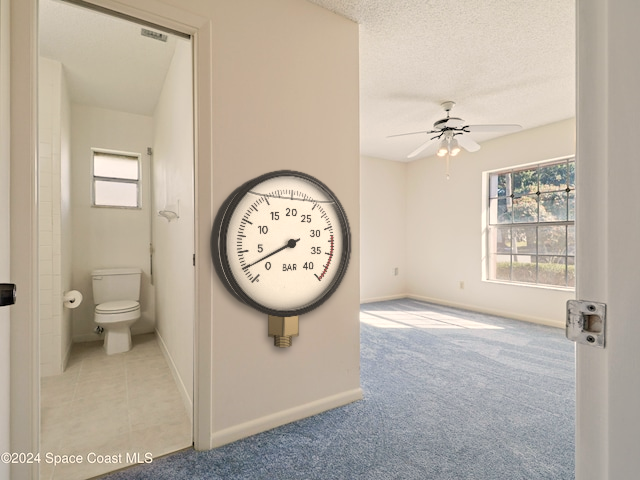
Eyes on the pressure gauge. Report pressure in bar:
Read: 2.5 bar
